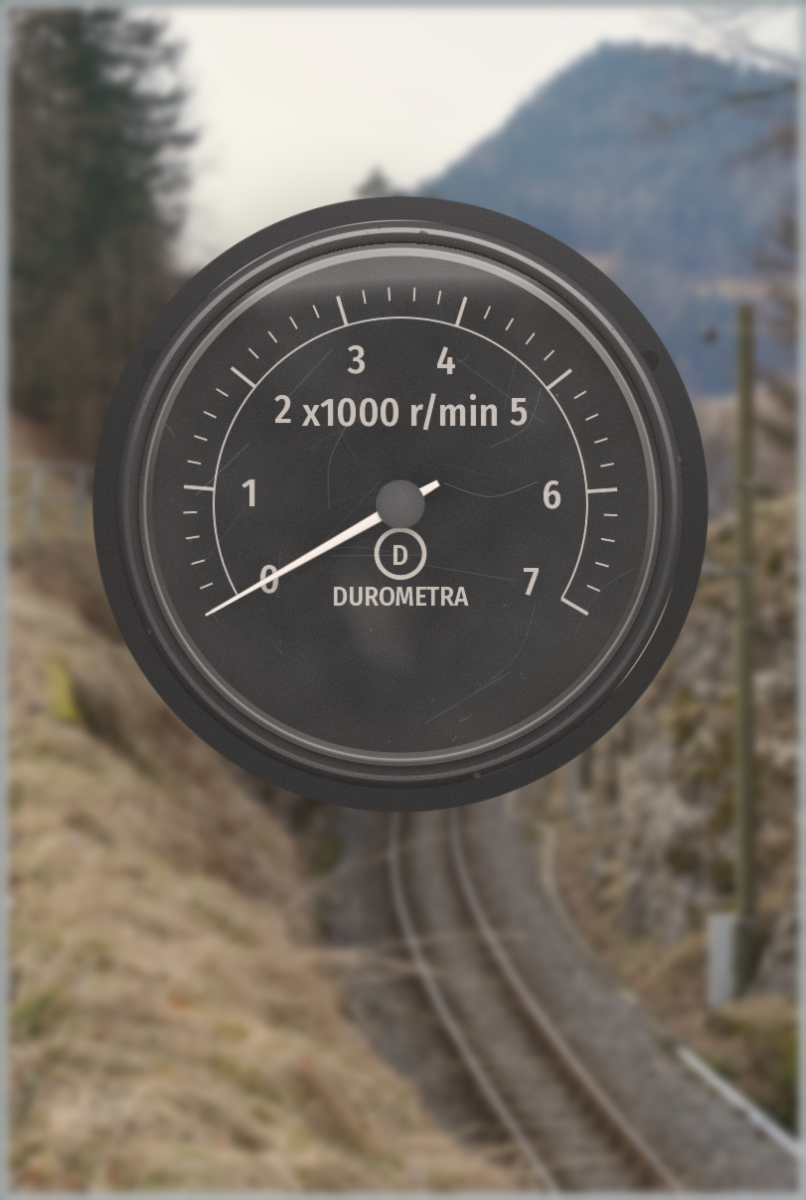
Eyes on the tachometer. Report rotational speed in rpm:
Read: 0 rpm
